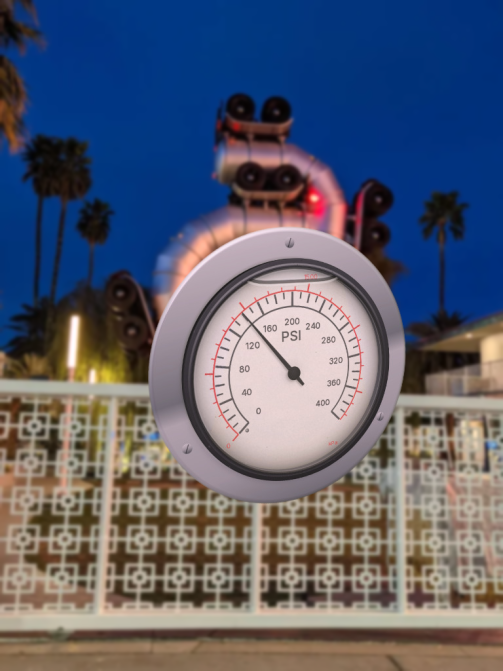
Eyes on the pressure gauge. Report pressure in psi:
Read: 140 psi
